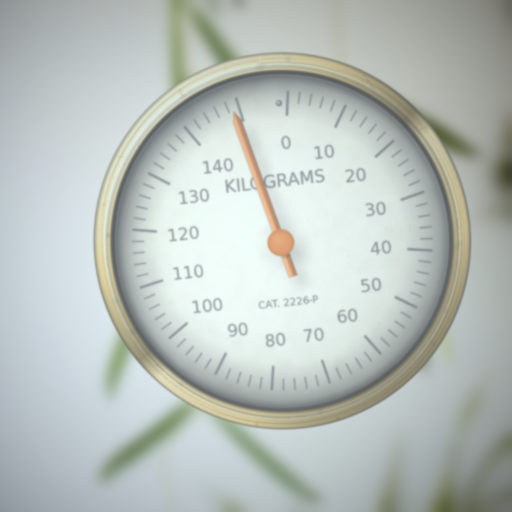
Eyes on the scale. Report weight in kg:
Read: 149 kg
